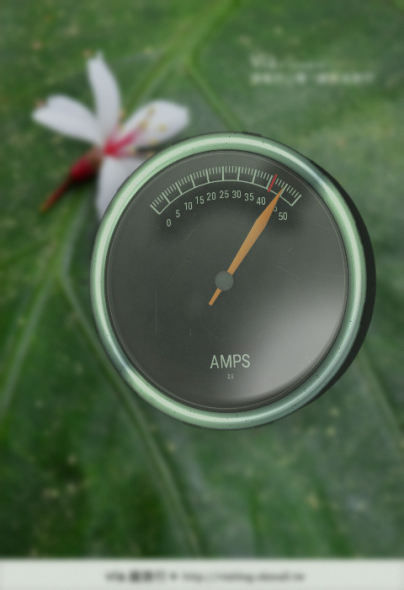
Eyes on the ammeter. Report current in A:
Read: 45 A
